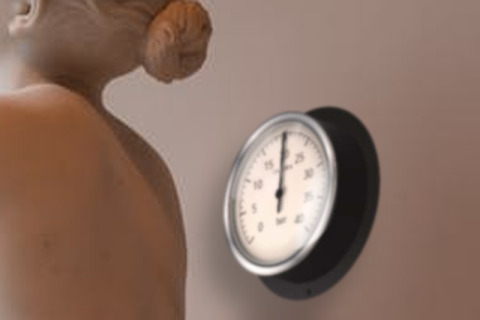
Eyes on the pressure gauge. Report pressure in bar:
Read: 20 bar
